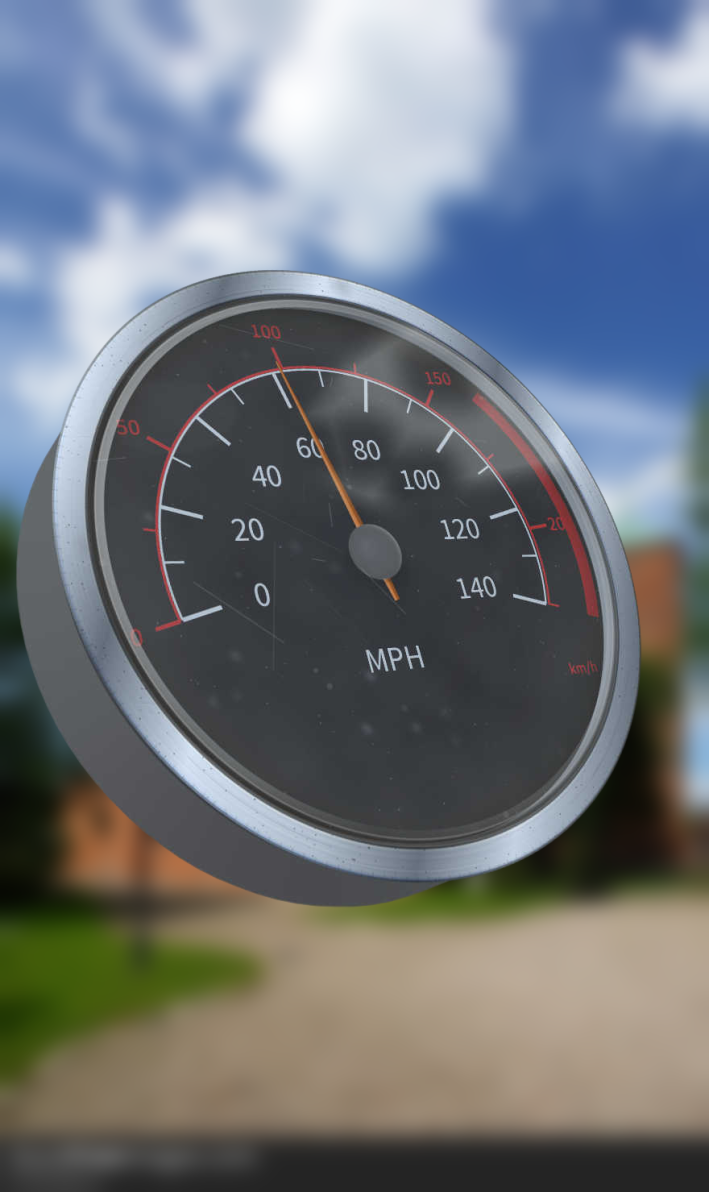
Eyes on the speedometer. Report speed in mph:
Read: 60 mph
